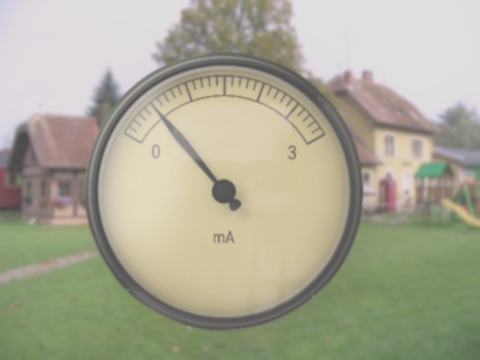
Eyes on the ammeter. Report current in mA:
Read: 0.5 mA
